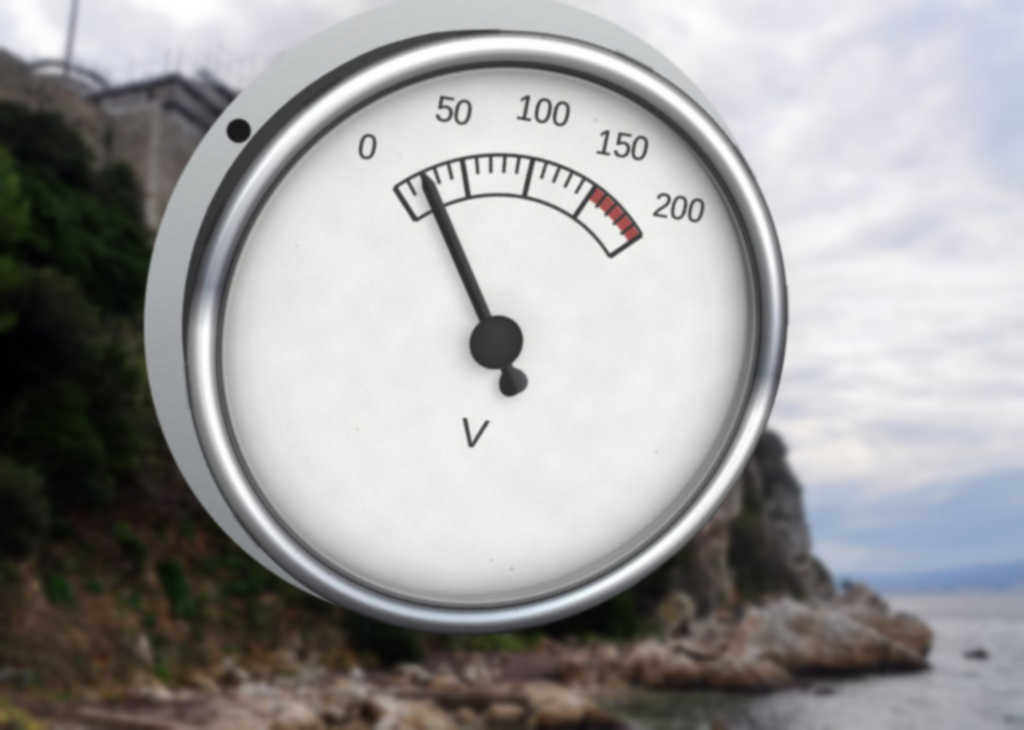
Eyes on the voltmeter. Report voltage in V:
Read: 20 V
